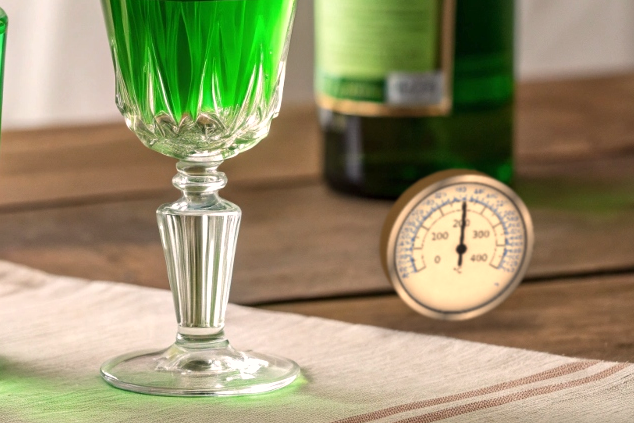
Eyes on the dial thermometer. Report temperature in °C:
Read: 200 °C
